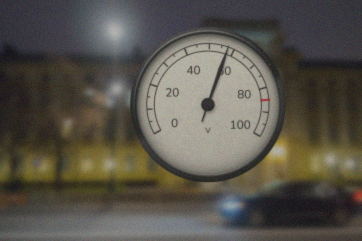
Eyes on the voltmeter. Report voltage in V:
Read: 57.5 V
